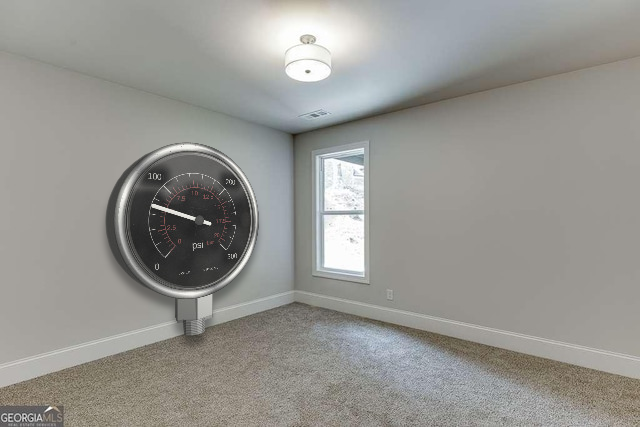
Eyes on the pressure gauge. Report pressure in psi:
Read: 70 psi
